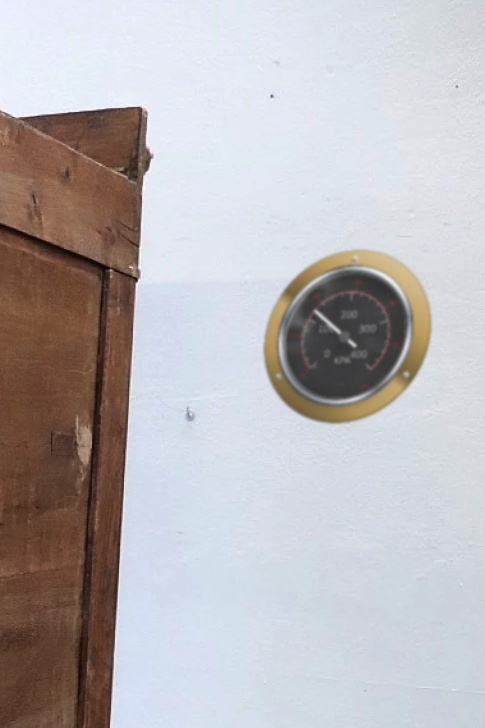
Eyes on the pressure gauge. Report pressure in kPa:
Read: 120 kPa
